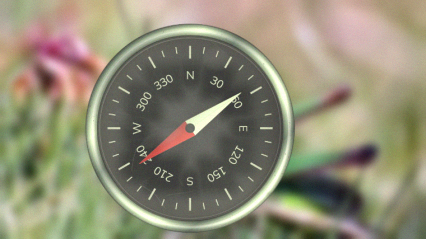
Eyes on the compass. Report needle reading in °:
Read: 235 °
